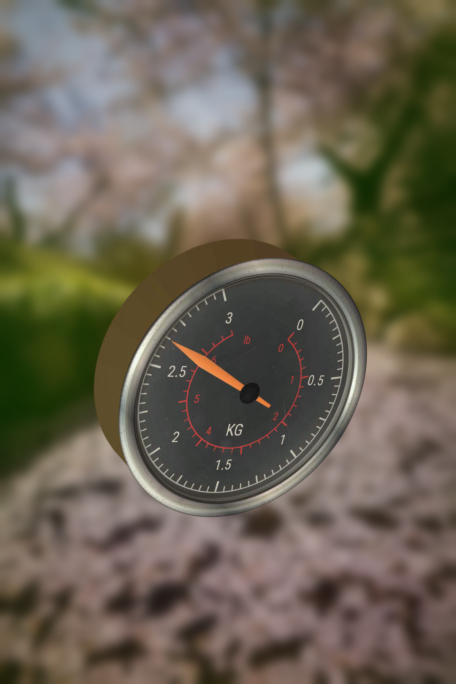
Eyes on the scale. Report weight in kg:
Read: 2.65 kg
